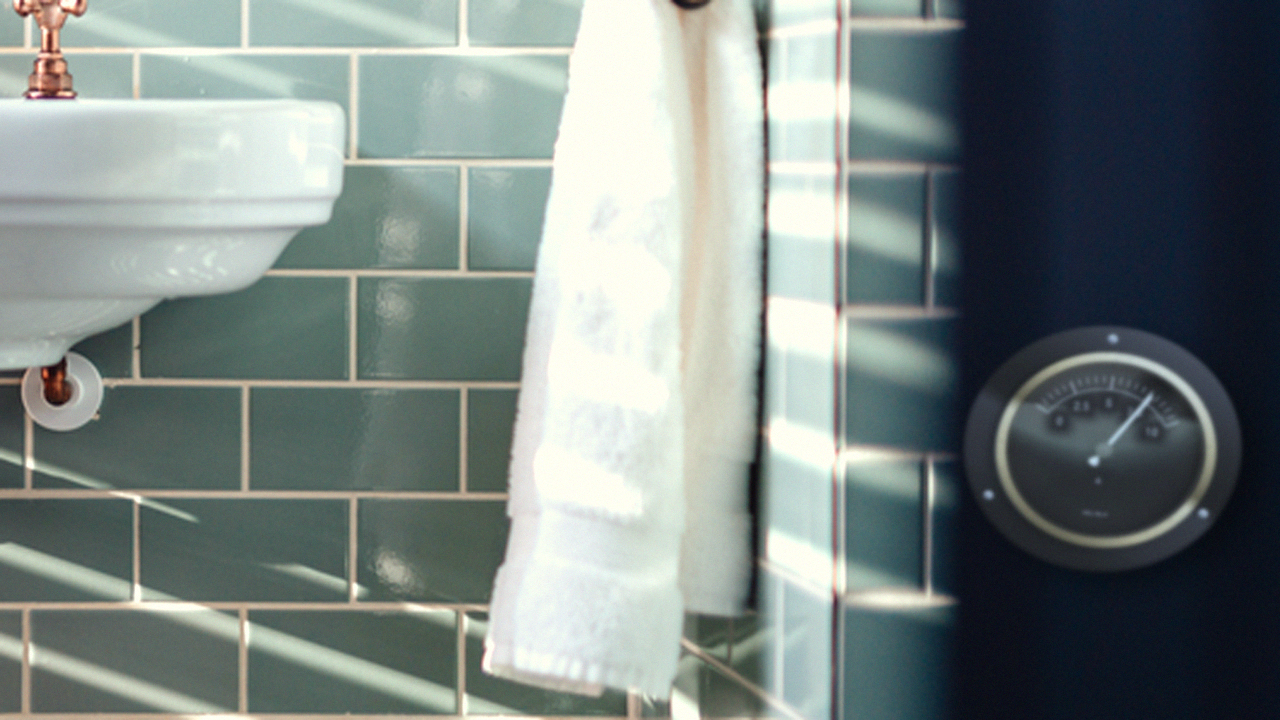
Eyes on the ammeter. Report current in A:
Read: 7.5 A
